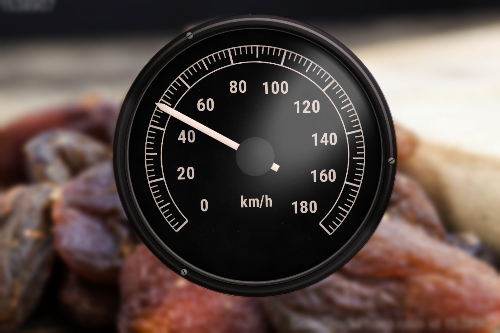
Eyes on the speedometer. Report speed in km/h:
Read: 48 km/h
